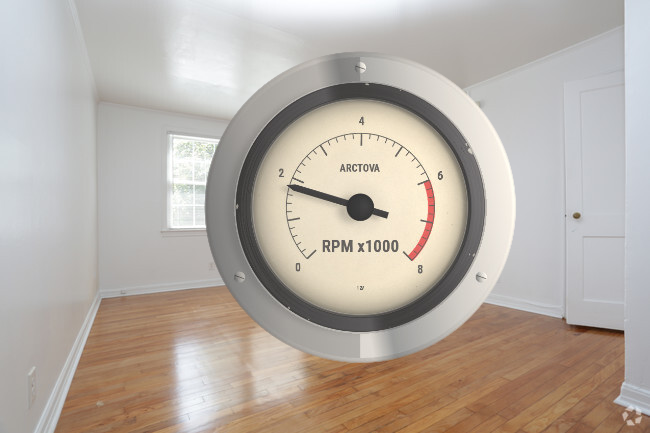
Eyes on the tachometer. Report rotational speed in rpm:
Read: 1800 rpm
